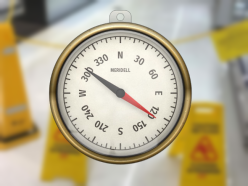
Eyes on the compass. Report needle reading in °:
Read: 125 °
